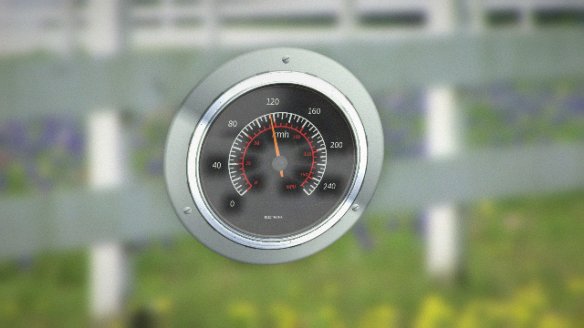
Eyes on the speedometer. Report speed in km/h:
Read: 115 km/h
